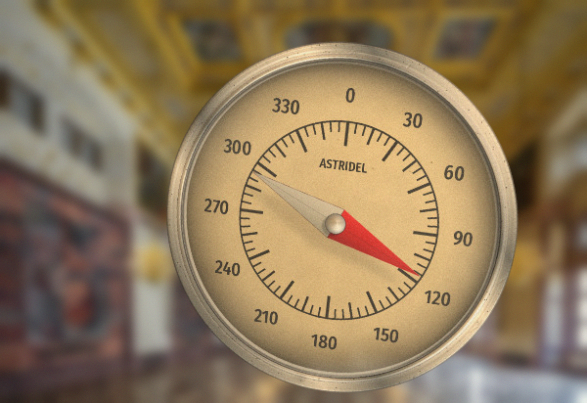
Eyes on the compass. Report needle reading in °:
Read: 115 °
